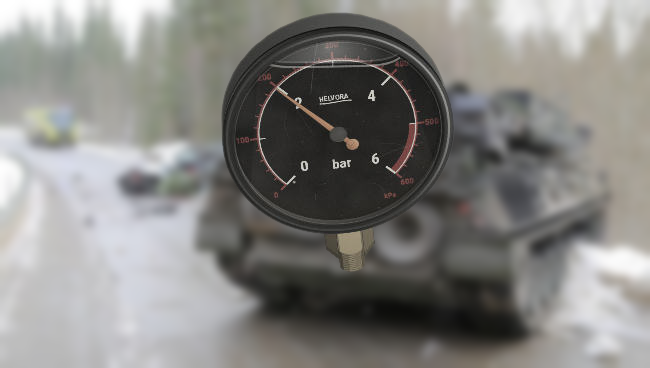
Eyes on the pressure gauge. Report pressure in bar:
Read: 2 bar
